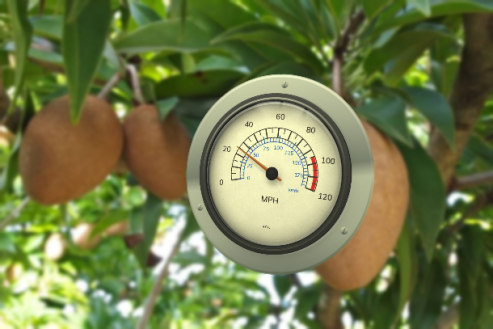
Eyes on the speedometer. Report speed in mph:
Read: 25 mph
